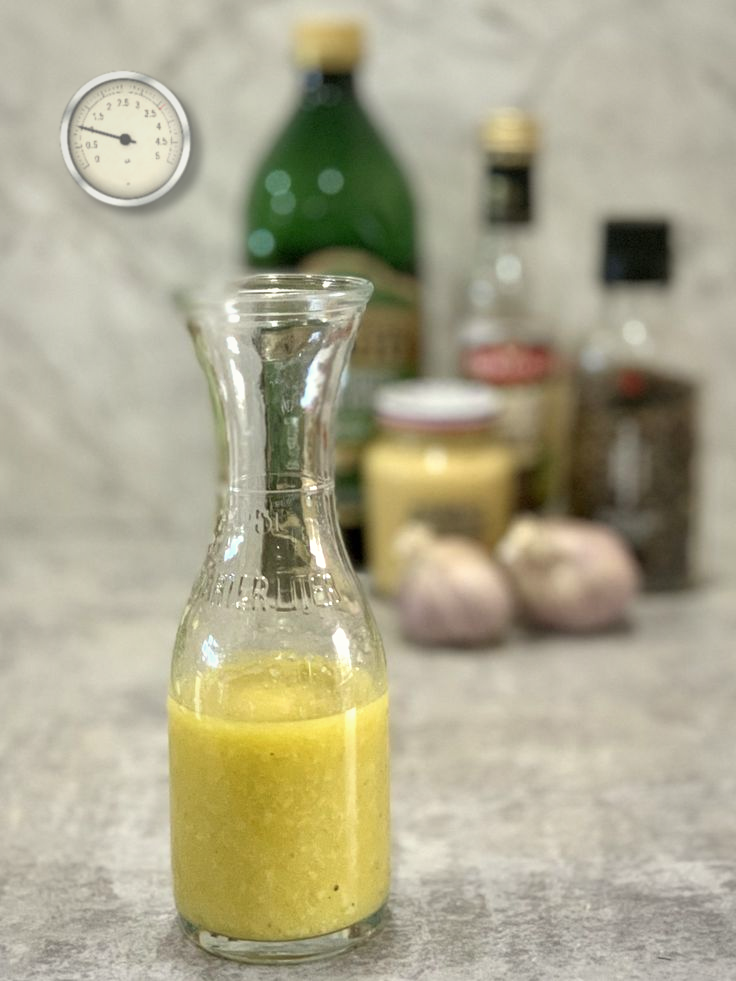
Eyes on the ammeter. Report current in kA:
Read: 1 kA
